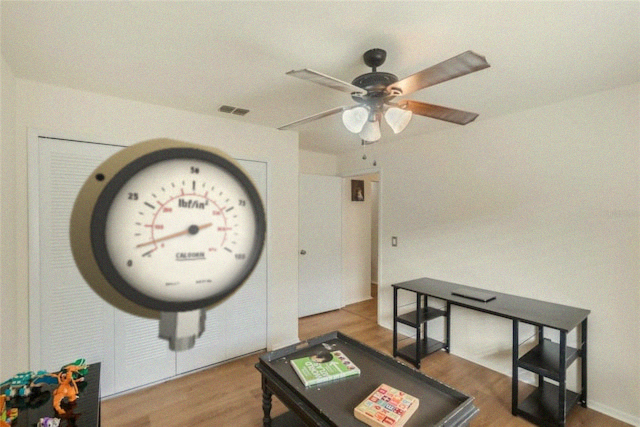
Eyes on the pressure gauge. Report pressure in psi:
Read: 5 psi
